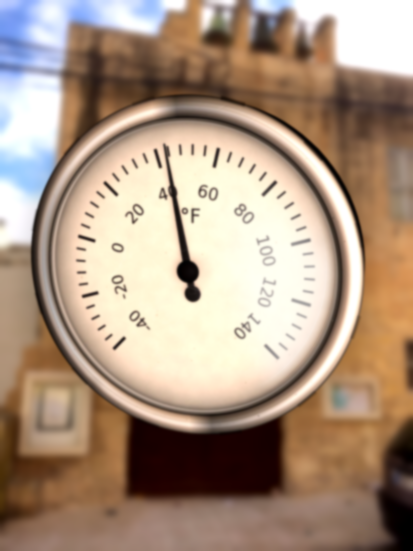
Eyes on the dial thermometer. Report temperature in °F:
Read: 44 °F
